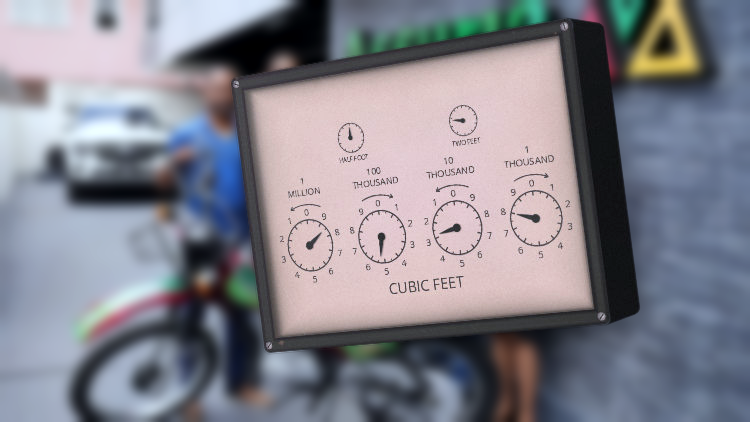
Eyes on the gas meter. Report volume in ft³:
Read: 852800 ft³
